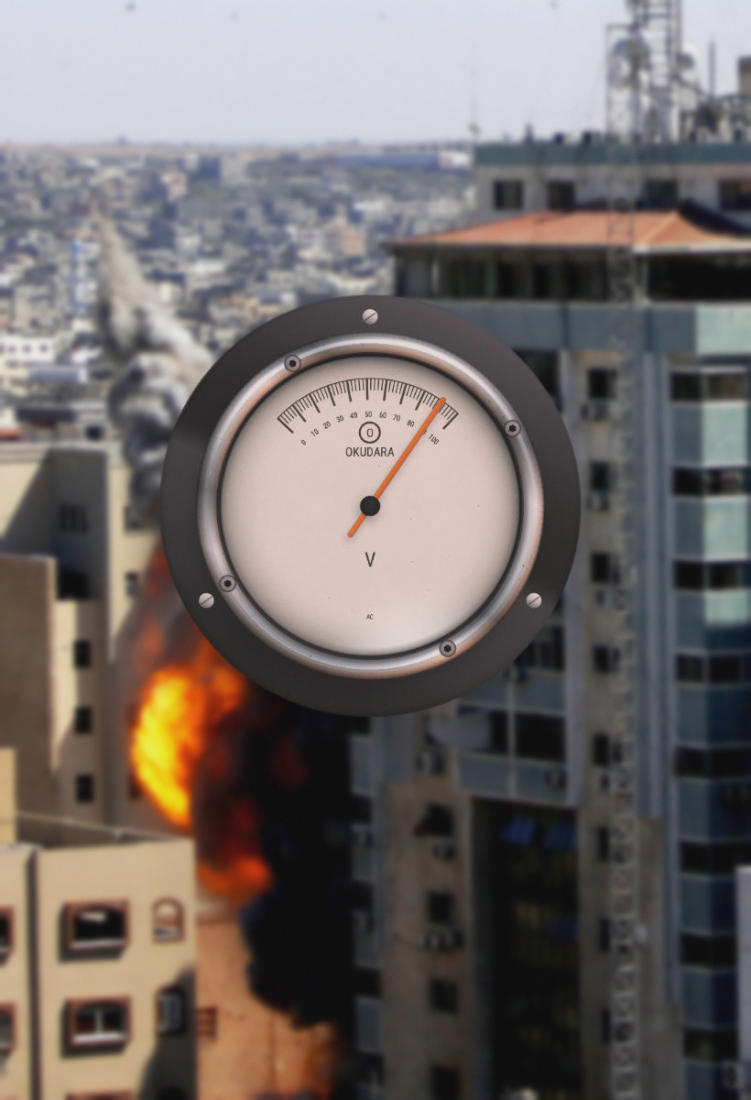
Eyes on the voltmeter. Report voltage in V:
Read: 90 V
